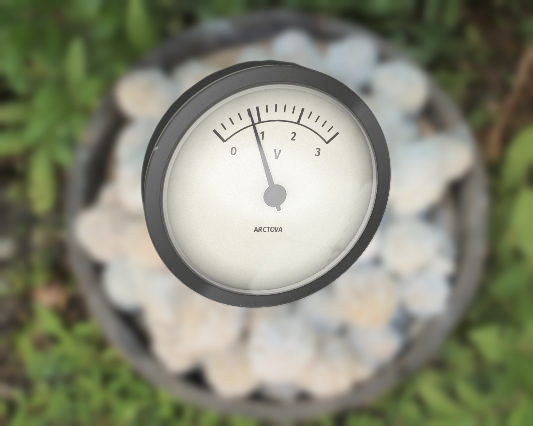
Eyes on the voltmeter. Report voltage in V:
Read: 0.8 V
